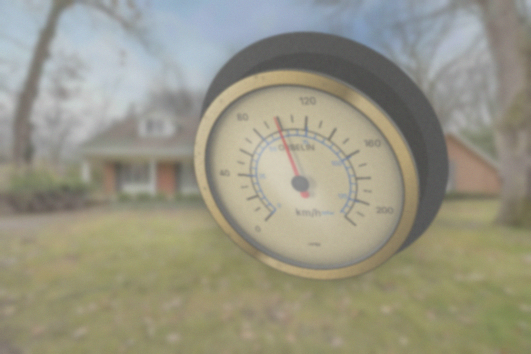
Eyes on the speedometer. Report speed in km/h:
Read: 100 km/h
